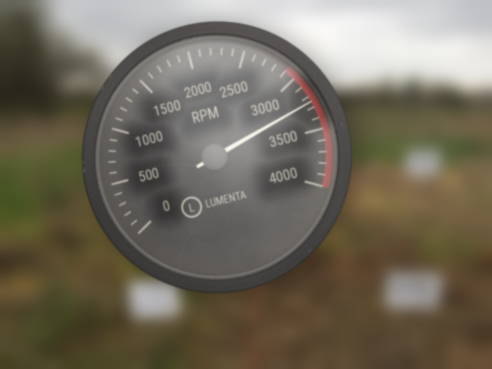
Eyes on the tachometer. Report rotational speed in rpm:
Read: 3250 rpm
